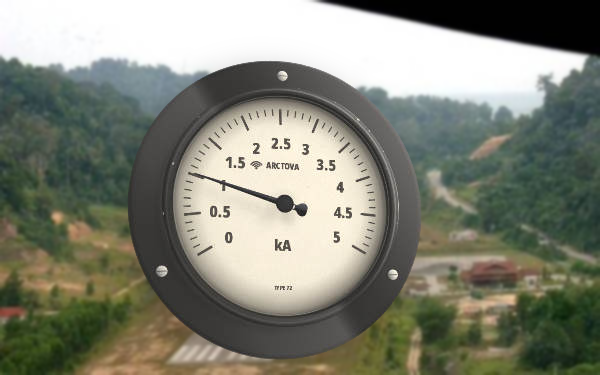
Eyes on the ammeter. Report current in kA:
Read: 1 kA
